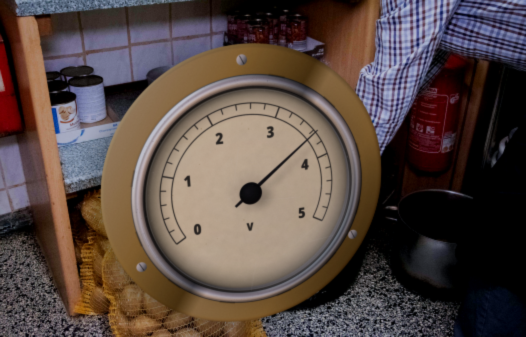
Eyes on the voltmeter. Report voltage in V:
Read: 3.6 V
